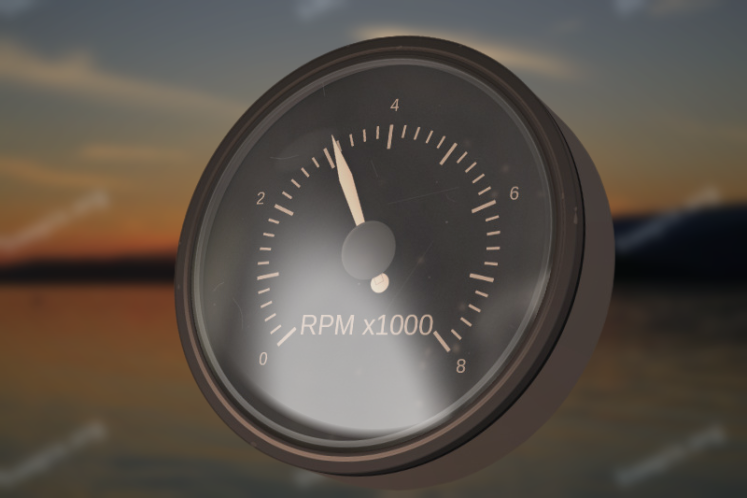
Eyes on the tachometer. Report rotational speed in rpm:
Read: 3200 rpm
